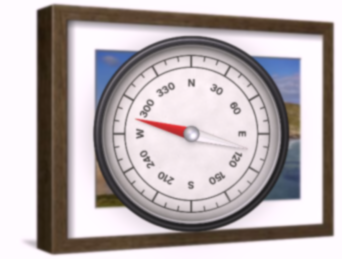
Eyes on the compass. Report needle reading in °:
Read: 285 °
